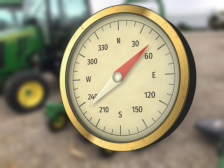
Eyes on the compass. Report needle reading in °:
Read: 50 °
